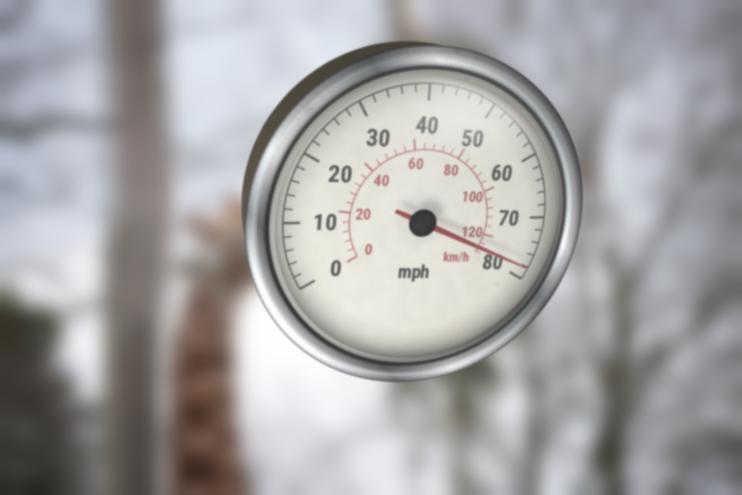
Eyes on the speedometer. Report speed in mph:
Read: 78 mph
